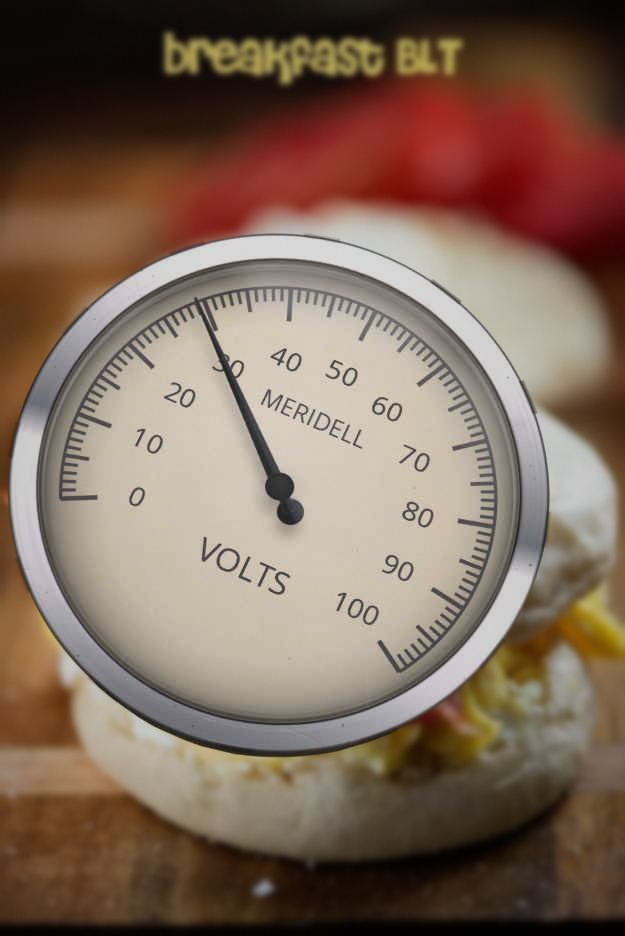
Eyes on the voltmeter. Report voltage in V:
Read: 29 V
